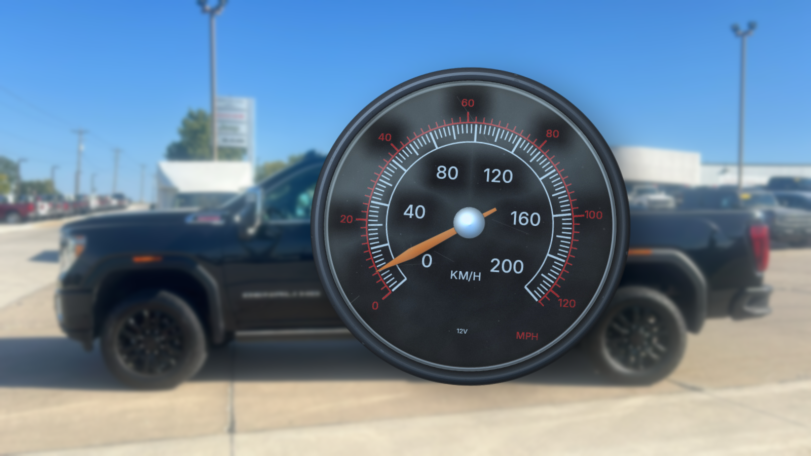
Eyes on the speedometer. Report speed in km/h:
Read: 10 km/h
